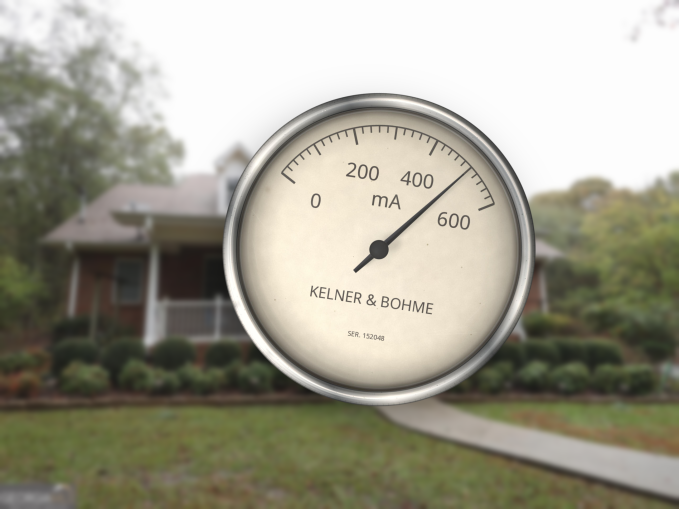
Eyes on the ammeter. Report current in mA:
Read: 500 mA
